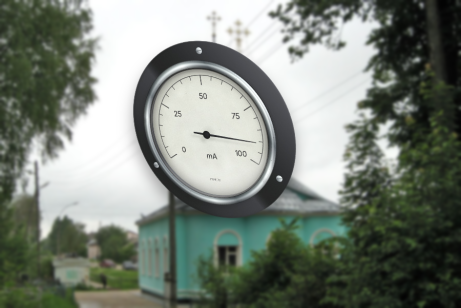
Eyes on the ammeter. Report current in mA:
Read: 90 mA
